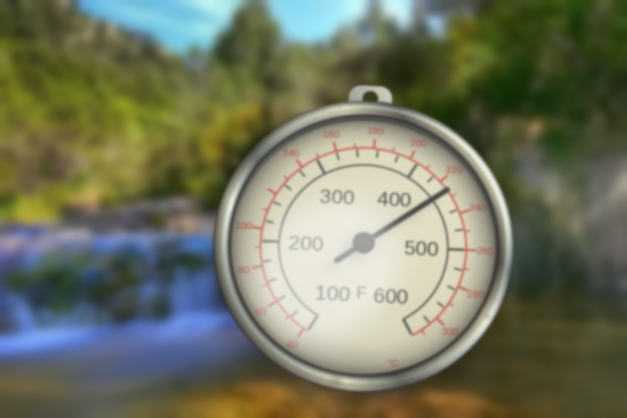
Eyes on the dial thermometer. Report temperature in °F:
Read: 440 °F
